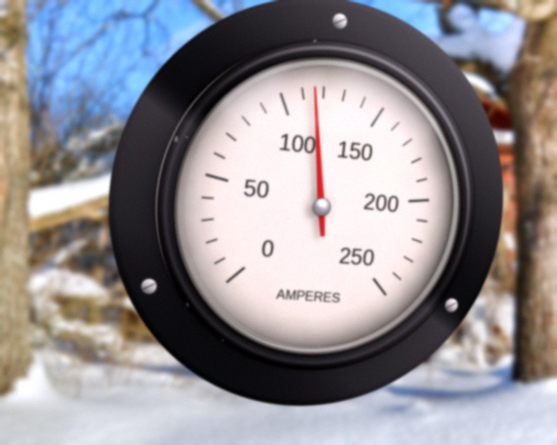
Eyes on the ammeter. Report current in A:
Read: 115 A
